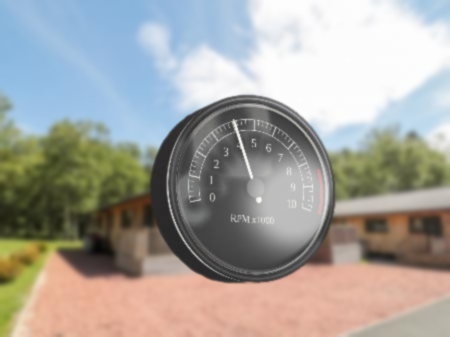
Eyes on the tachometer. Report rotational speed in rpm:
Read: 4000 rpm
